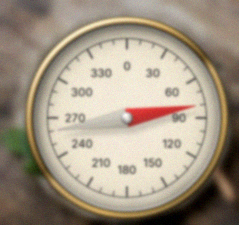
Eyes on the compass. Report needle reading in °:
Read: 80 °
